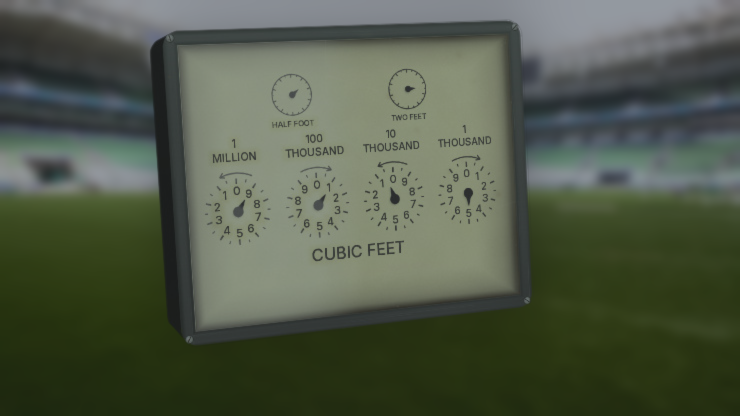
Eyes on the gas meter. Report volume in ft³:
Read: 910500 ft³
